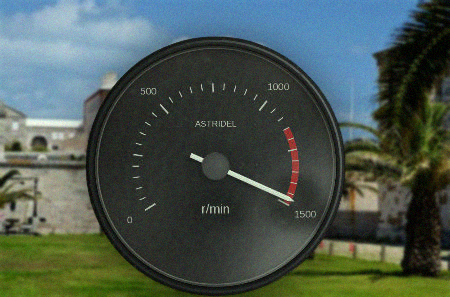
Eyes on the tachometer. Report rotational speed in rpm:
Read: 1475 rpm
